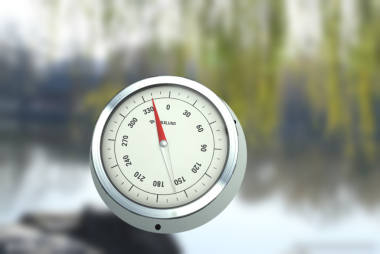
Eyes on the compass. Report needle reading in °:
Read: 340 °
